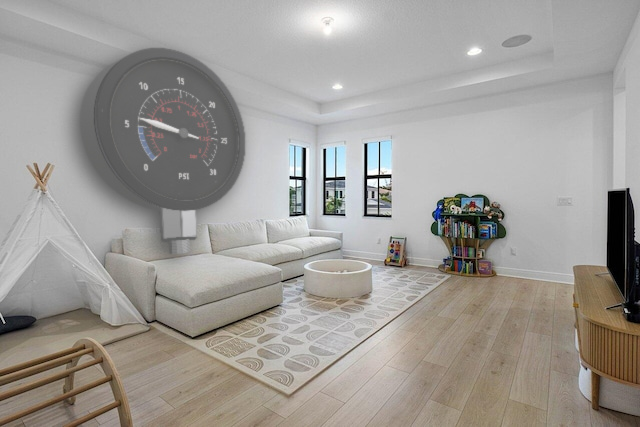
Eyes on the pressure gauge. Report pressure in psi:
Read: 6 psi
